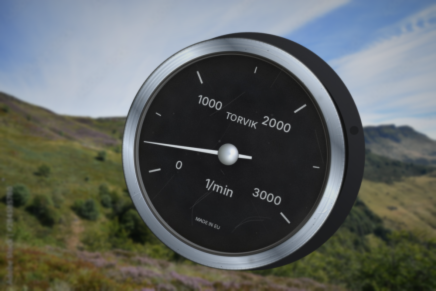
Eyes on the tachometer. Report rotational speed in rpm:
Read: 250 rpm
